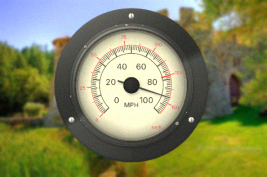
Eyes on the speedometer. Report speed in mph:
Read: 90 mph
